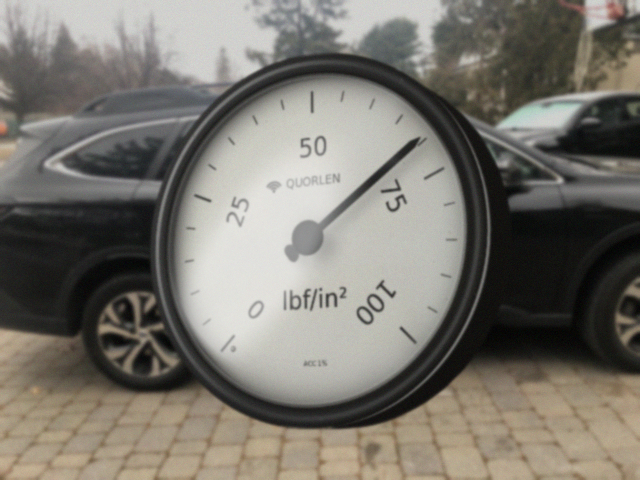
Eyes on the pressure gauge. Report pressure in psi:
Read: 70 psi
